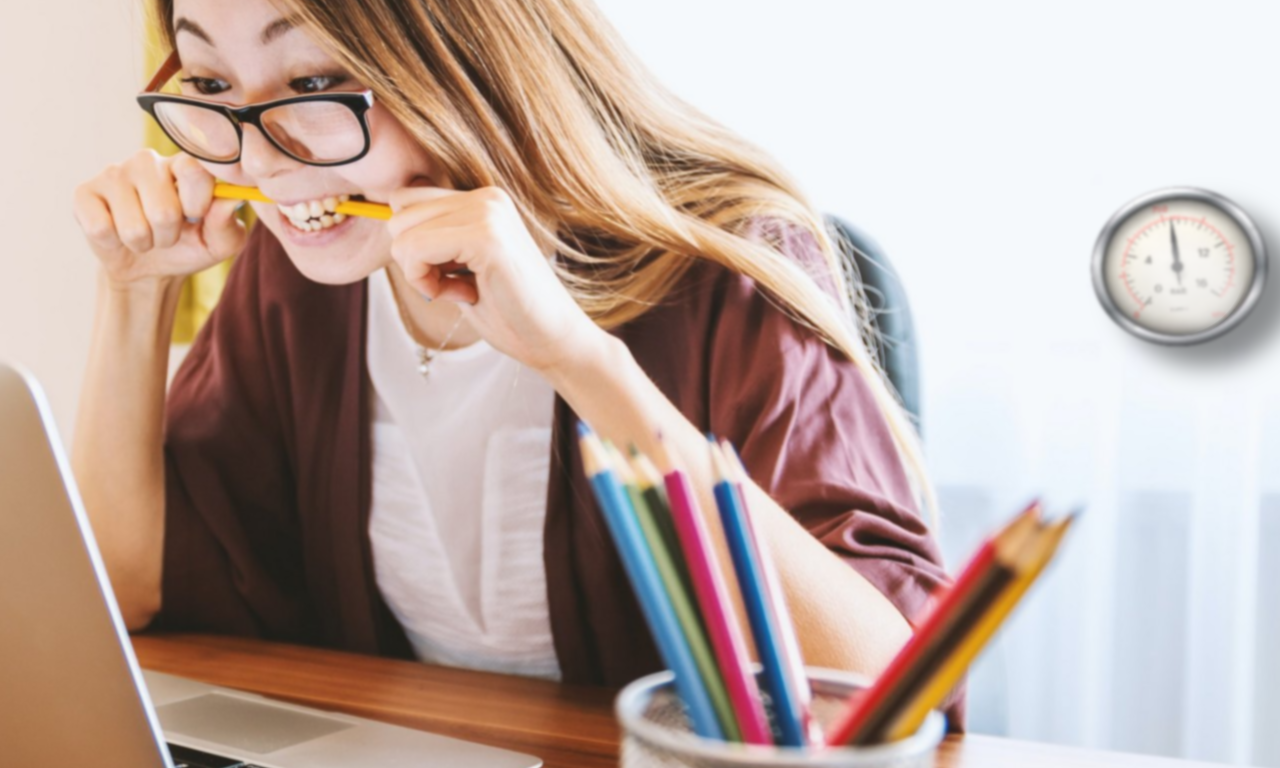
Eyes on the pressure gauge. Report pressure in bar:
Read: 8 bar
